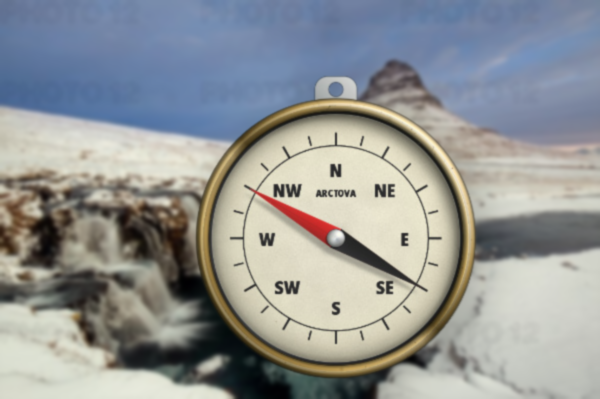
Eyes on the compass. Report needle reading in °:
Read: 300 °
